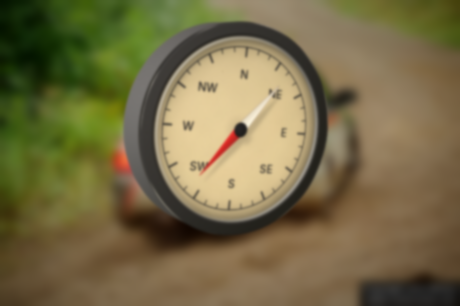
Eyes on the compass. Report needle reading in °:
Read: 220 °
